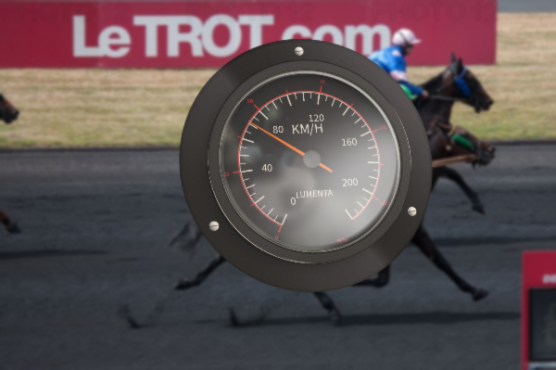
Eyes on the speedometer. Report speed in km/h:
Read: 70 km/h
